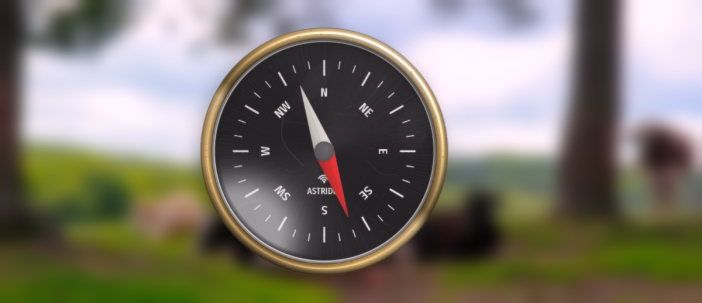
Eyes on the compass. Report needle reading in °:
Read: 160 °
